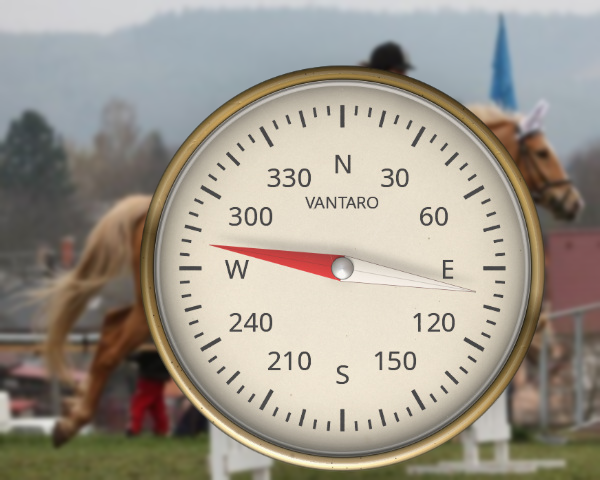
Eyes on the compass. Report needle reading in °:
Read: 280 °
